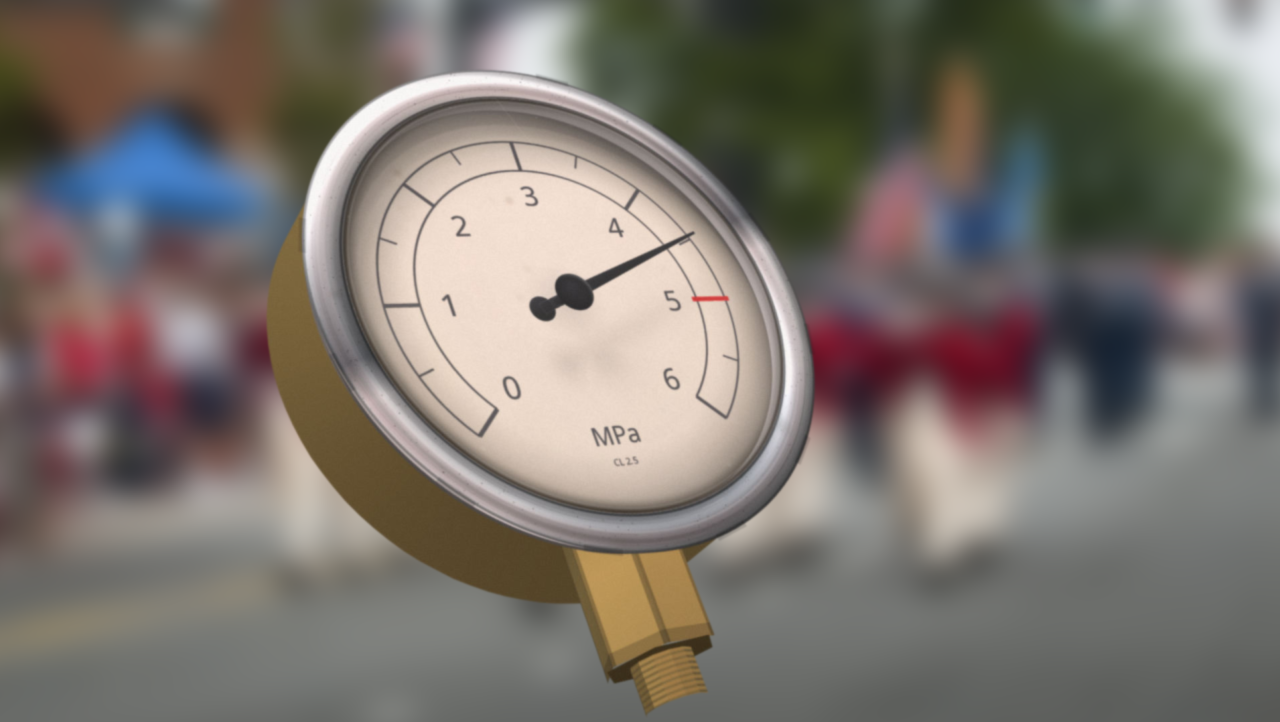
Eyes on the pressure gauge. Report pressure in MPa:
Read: 4.5 MPa
